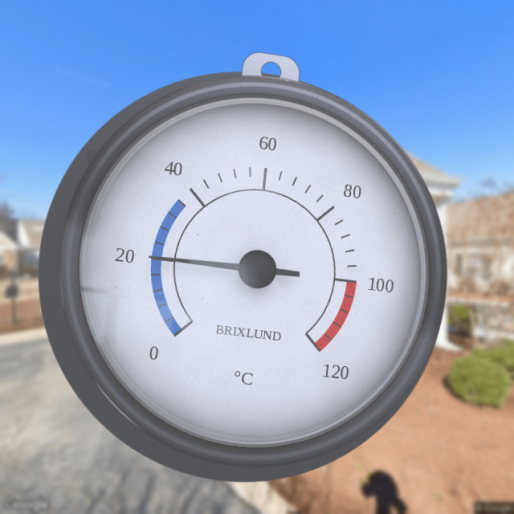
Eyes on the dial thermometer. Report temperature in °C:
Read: 20 °C
